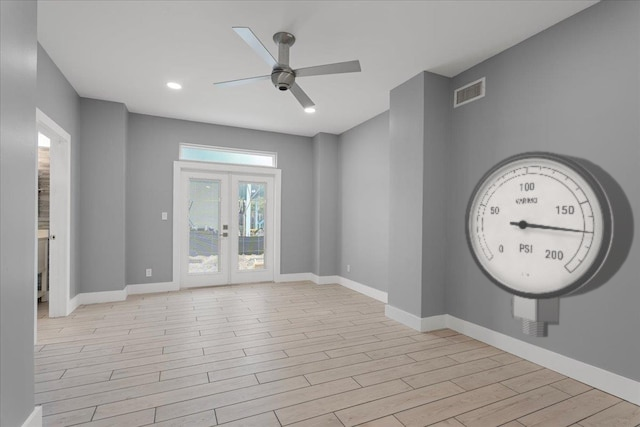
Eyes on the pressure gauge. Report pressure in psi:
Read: 170 psi
